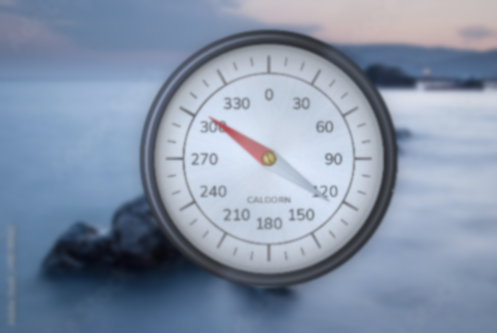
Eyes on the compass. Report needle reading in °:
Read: 305 °
